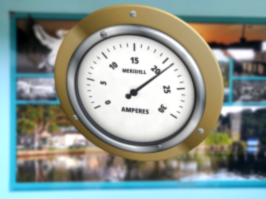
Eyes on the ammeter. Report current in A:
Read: 21 A
